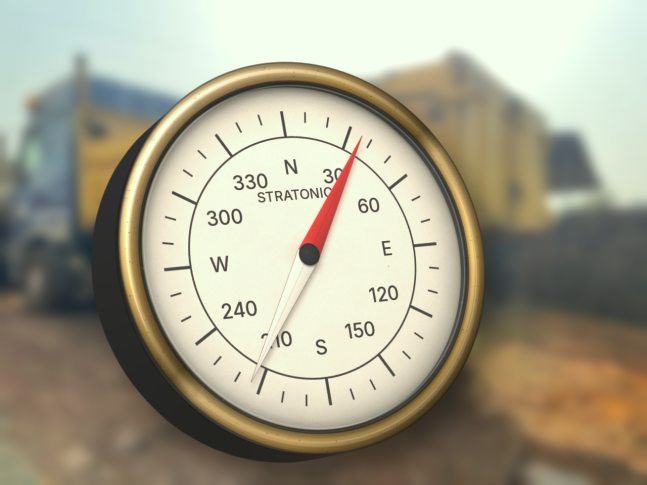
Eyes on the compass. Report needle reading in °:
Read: 35 °
